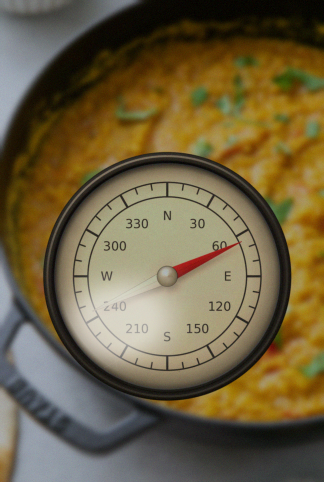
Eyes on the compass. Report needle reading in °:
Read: 65 °
